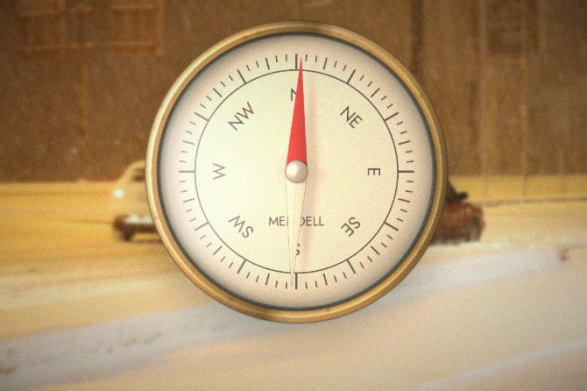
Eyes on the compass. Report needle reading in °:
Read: 2.5 °
